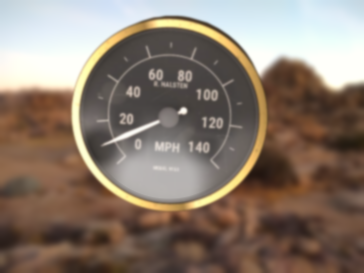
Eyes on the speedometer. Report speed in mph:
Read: 10 mph
